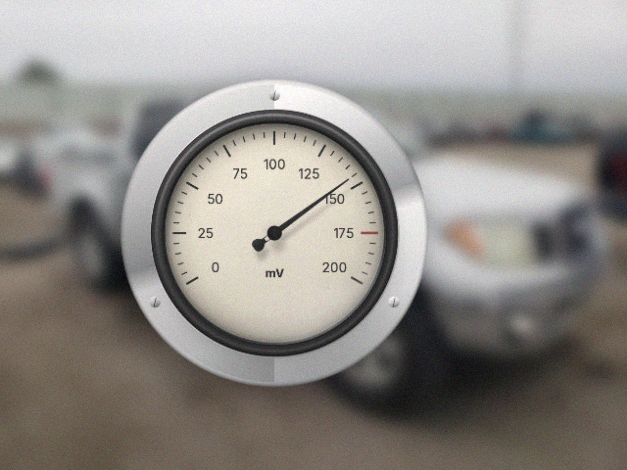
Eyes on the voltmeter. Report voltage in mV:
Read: 145 mV
